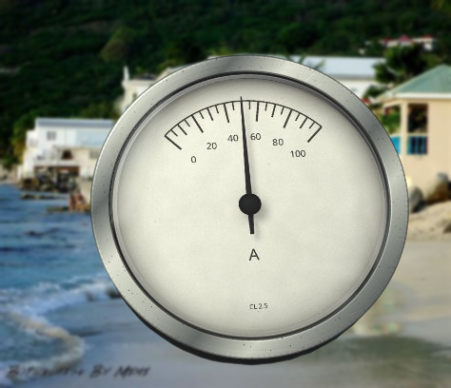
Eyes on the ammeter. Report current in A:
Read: 50 A
